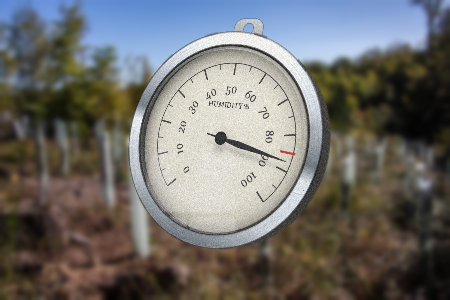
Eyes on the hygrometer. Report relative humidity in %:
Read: 87.5 %
